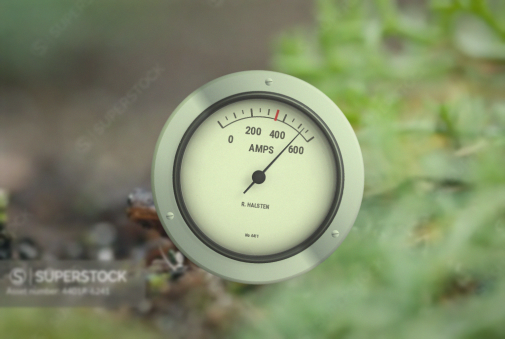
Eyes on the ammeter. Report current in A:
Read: 525 A
